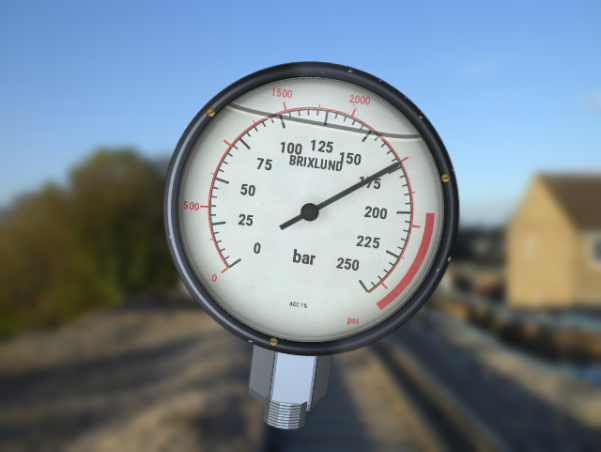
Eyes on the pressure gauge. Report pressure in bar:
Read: 172.5 bar
